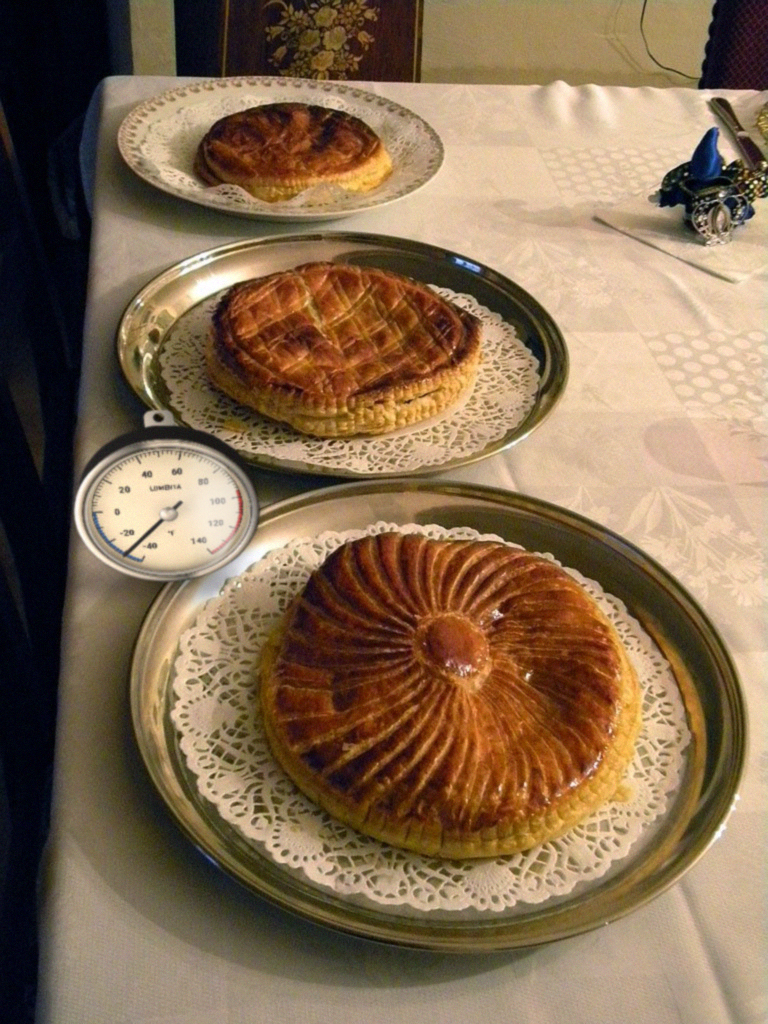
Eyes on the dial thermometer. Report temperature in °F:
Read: -30 °F
